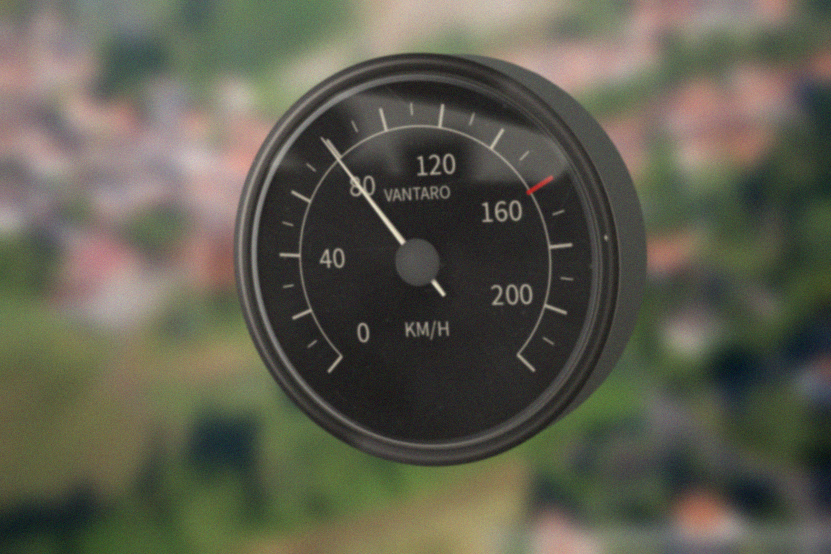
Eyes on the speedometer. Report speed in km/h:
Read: 80 km/h
